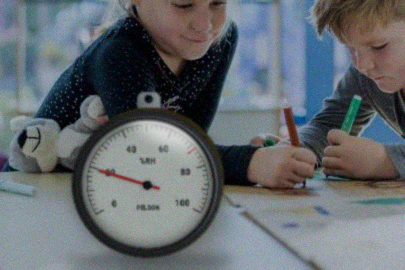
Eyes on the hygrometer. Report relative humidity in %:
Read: 20 %
